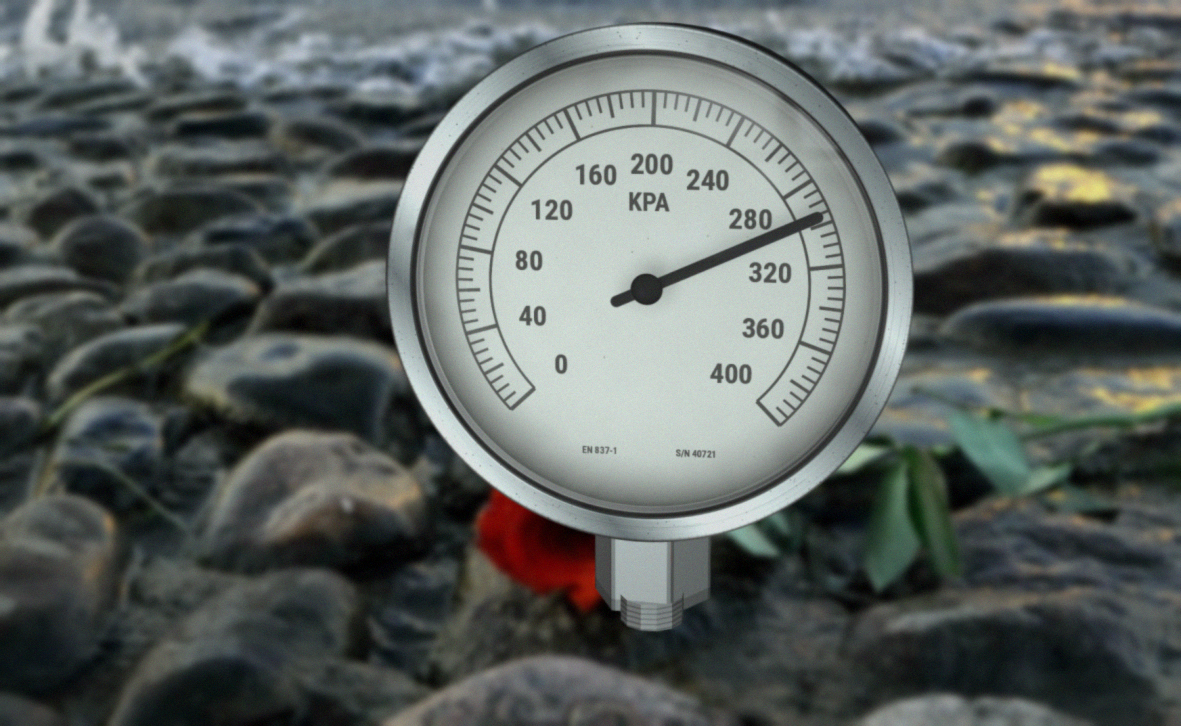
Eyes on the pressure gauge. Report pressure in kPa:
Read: 295 kPa
